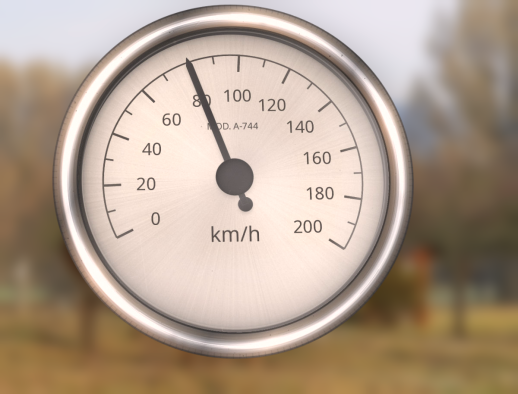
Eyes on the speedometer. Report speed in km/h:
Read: 80 km/h
